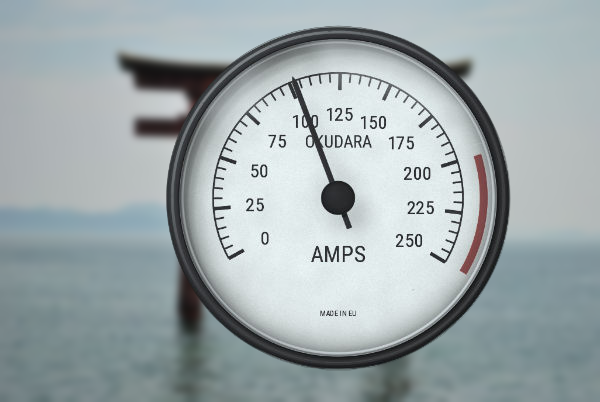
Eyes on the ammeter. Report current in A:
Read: 102.5 A
